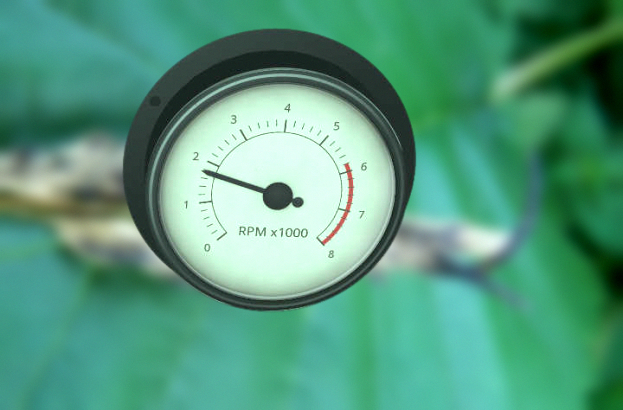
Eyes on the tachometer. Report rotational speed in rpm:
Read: 1800 rpm
